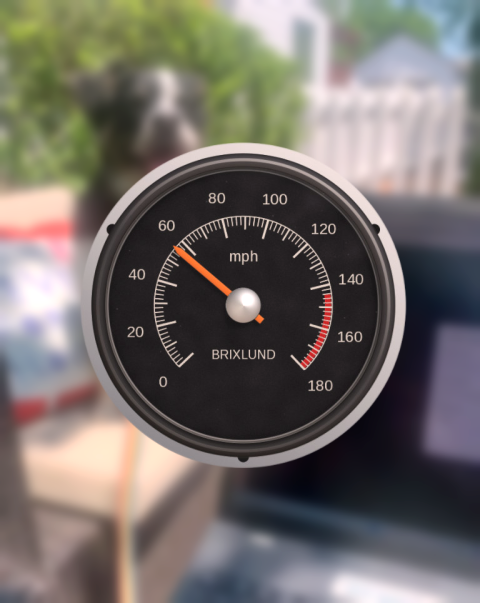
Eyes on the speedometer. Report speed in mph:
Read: 56 mph
